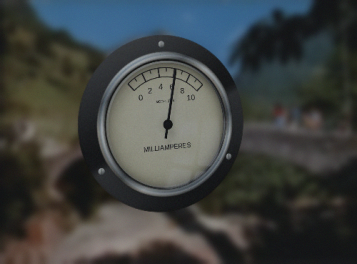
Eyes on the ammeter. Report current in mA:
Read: 6 mA
